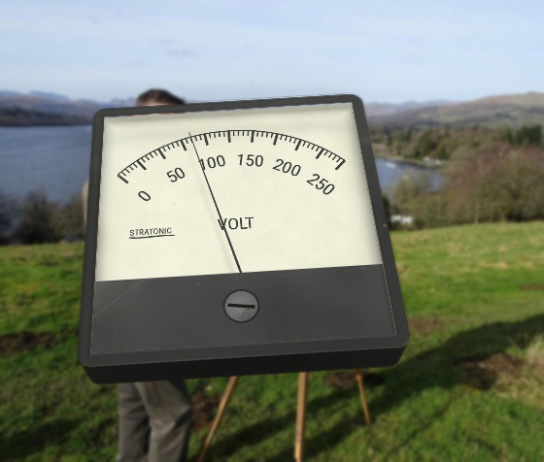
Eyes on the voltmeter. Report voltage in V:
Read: 85 V
